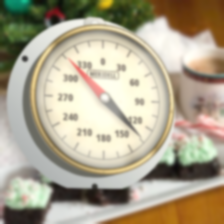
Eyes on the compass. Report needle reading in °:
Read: 315 °
